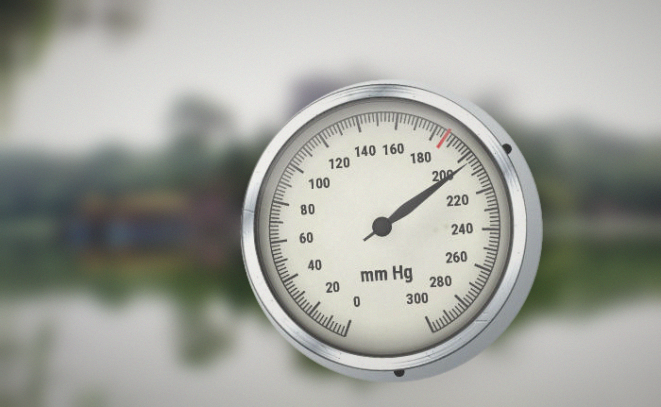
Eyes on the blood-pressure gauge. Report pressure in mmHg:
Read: 204 mmHg
